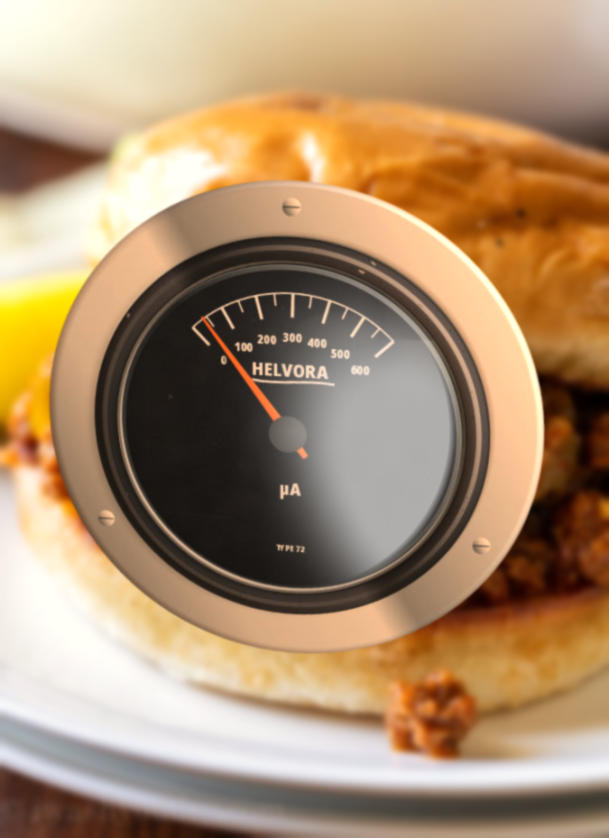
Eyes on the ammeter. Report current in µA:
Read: 50 µA
